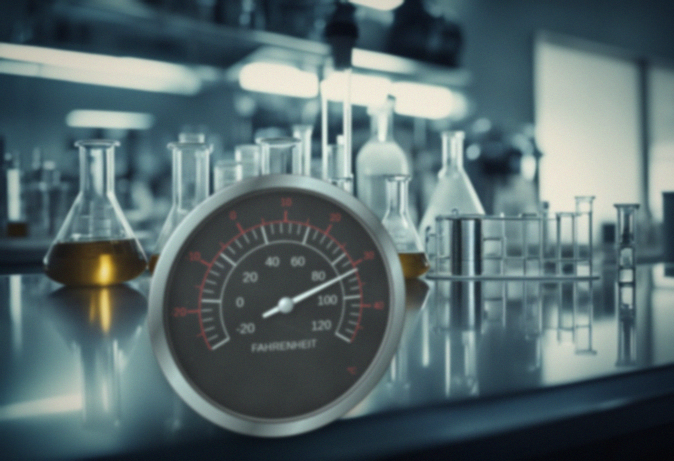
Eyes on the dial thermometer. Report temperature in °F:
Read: 88 °F
